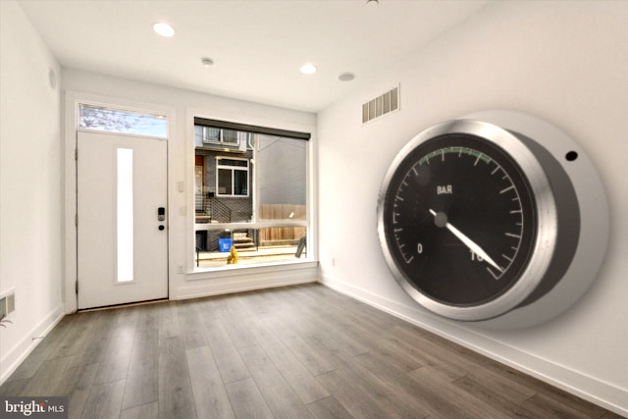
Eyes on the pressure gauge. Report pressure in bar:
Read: 15.5 bar
